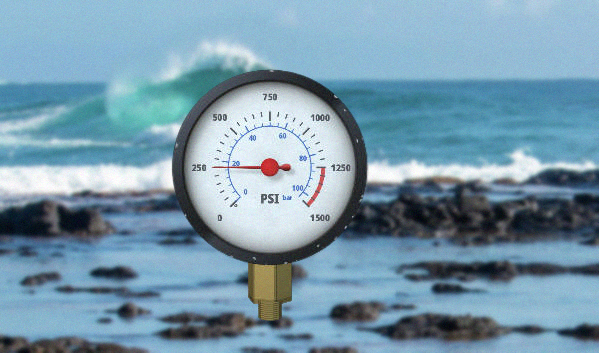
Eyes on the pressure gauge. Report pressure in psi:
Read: 250 psi
